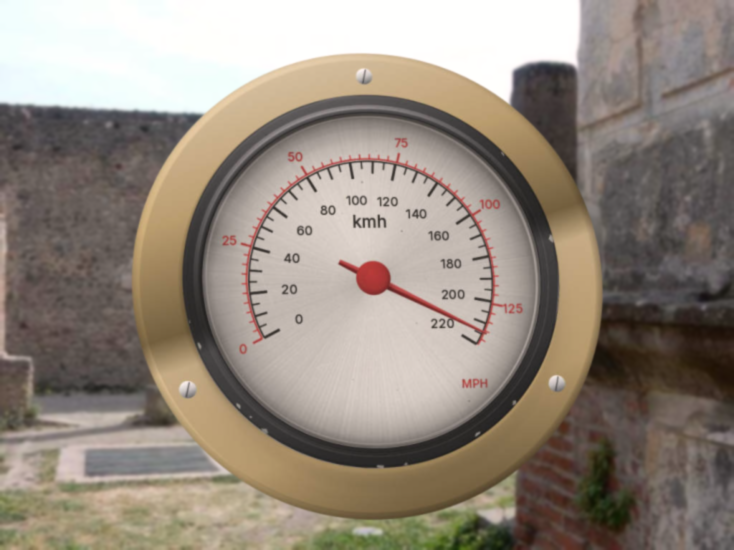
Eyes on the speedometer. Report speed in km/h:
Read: 215 km/h
